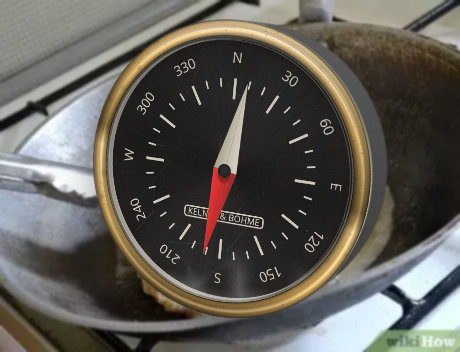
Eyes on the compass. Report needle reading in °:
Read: 190 °
